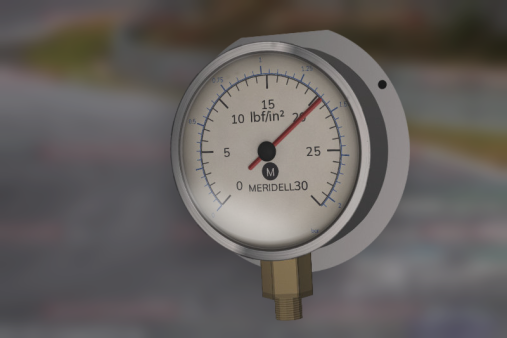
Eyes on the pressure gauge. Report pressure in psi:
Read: 20.5 psi
